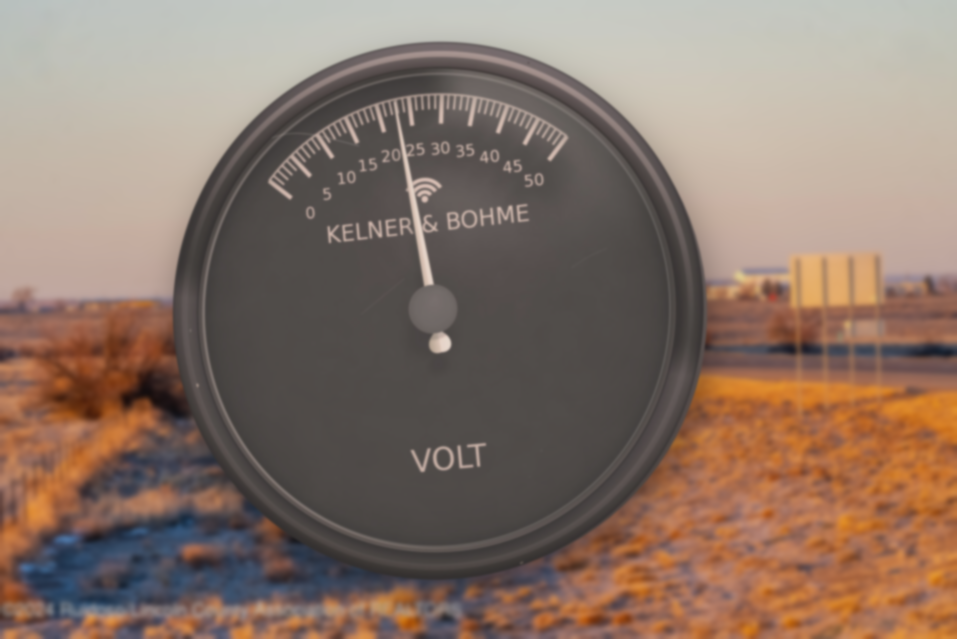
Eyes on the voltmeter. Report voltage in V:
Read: 23 V
